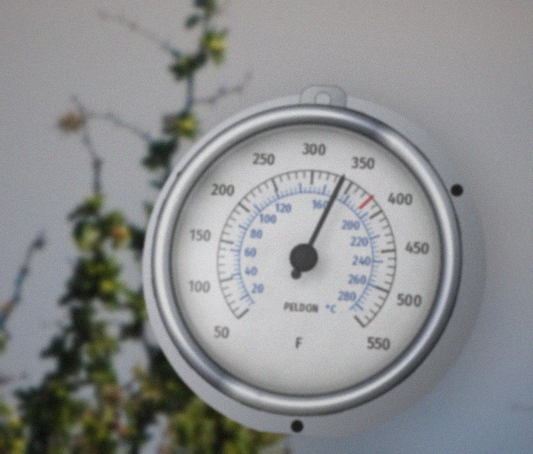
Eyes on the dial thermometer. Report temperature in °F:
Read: 340 °F
